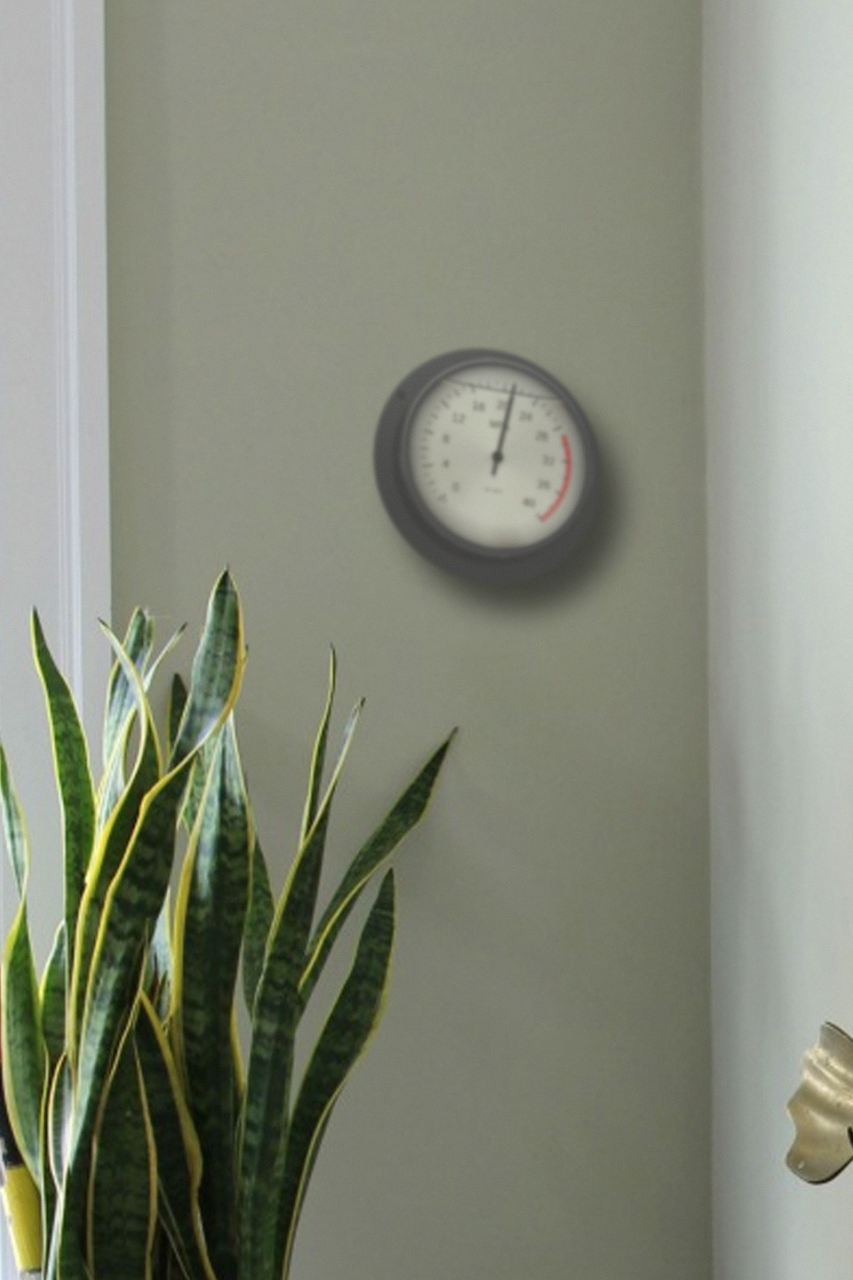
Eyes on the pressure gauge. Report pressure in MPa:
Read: 21 MPa
